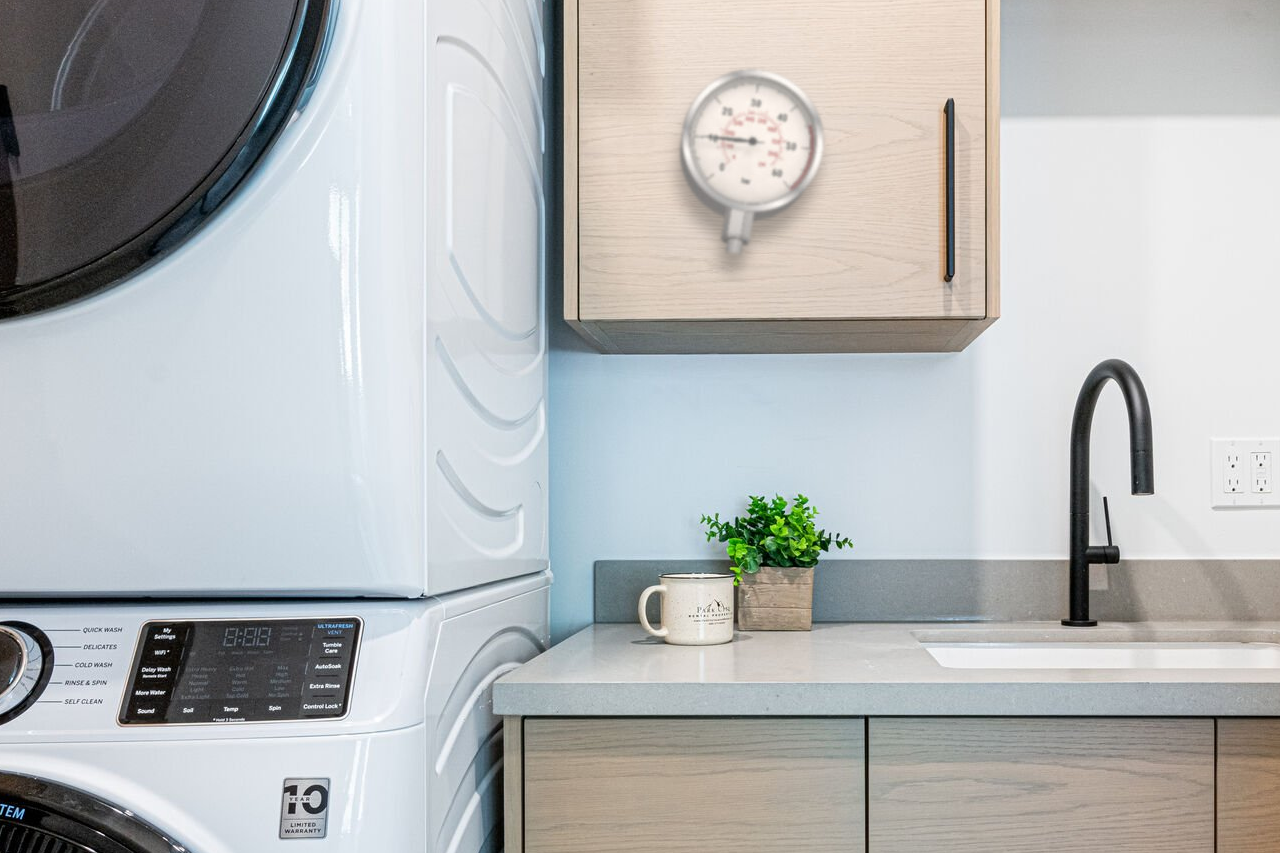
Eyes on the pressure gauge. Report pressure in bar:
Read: 10 bar
